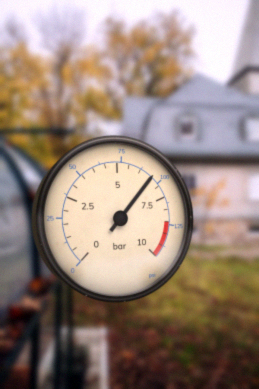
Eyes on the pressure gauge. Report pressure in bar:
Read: 6.5 bar
